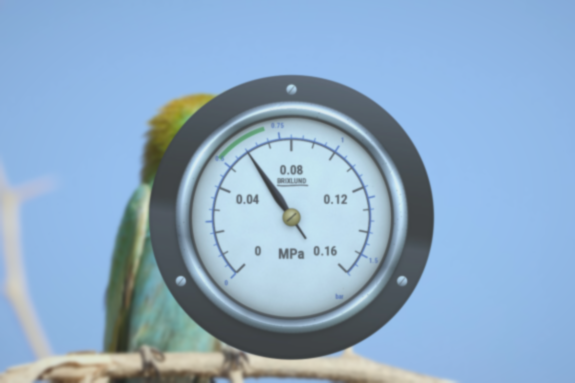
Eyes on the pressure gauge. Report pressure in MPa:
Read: 0.06 MPa
